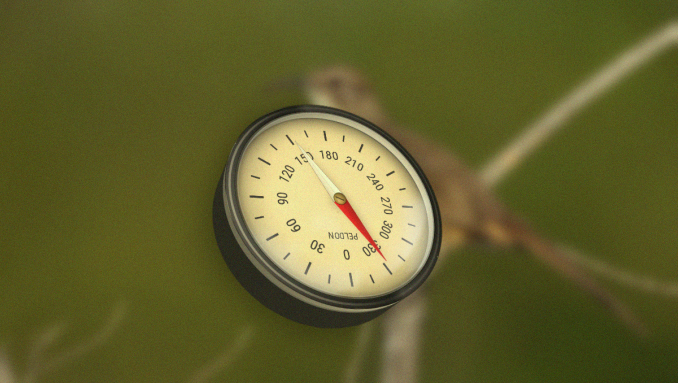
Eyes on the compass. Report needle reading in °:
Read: 330 °
